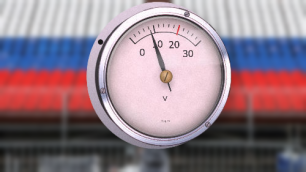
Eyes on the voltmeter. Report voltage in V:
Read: 8 V
